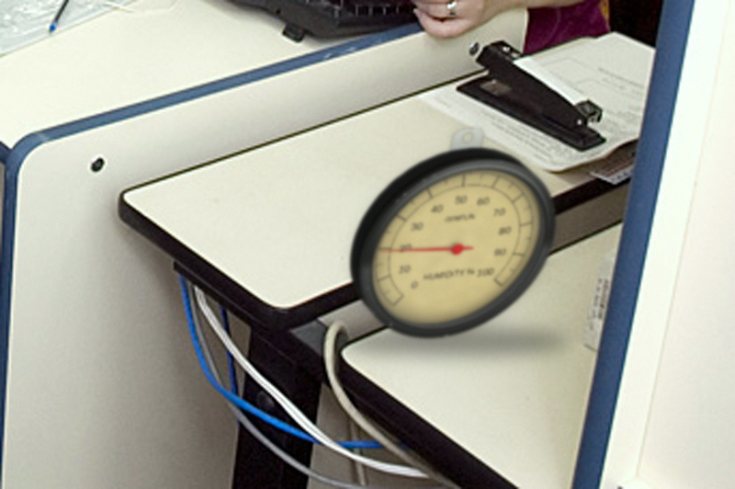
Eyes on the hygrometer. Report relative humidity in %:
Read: 20 %
